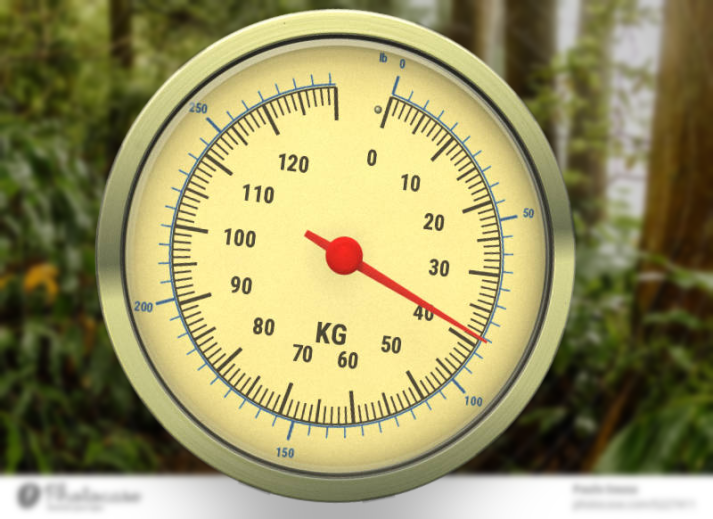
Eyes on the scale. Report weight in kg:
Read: 39 kg
